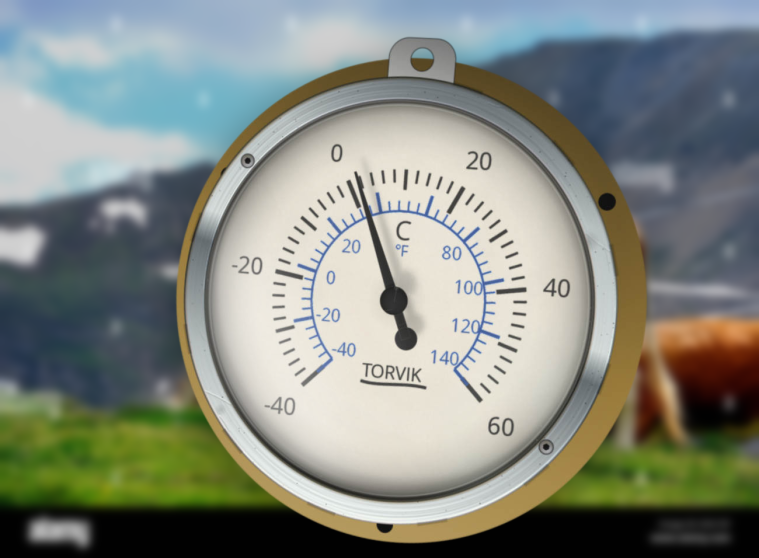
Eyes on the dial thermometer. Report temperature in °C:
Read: 2 °C
